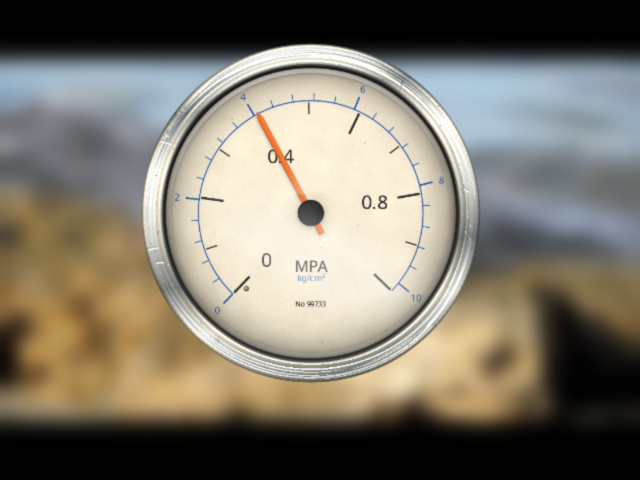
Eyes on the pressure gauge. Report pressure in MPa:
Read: 0.4 MPa
